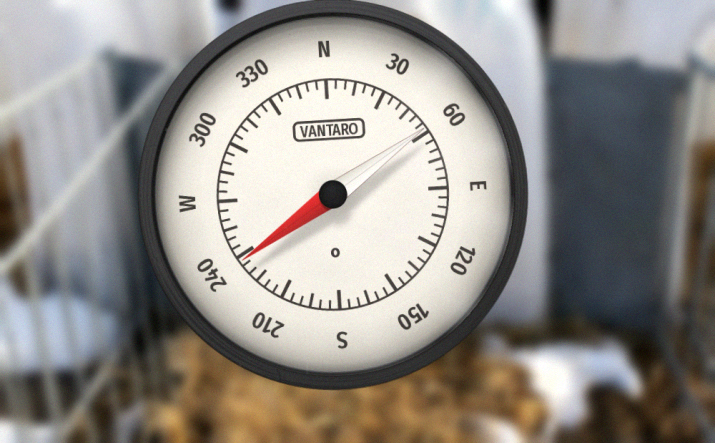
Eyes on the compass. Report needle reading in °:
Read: 237.5 °
